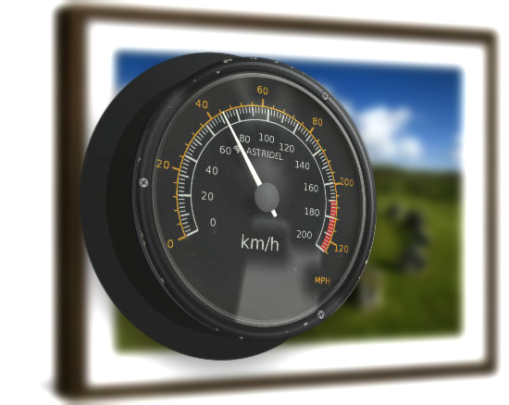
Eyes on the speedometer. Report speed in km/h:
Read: 70 km/h
